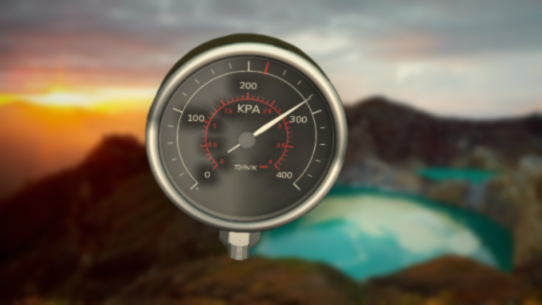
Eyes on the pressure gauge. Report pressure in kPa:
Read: 280 kPa
